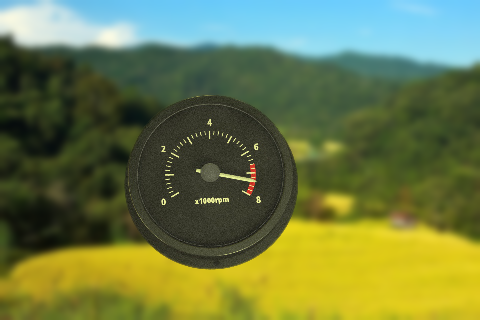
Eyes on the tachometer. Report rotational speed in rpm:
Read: 7400 rpm
